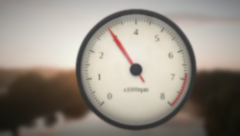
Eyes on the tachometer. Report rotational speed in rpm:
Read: 3000 rpm
